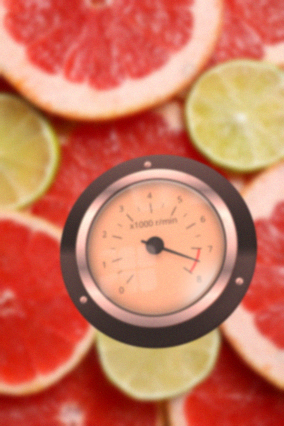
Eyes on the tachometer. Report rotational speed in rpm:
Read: 7500 rpm
